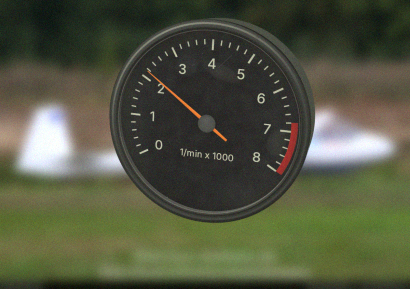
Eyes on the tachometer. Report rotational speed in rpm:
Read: 2200 rpm
